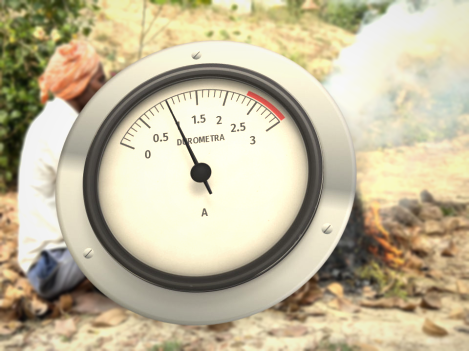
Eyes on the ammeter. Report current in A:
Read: 1 A
